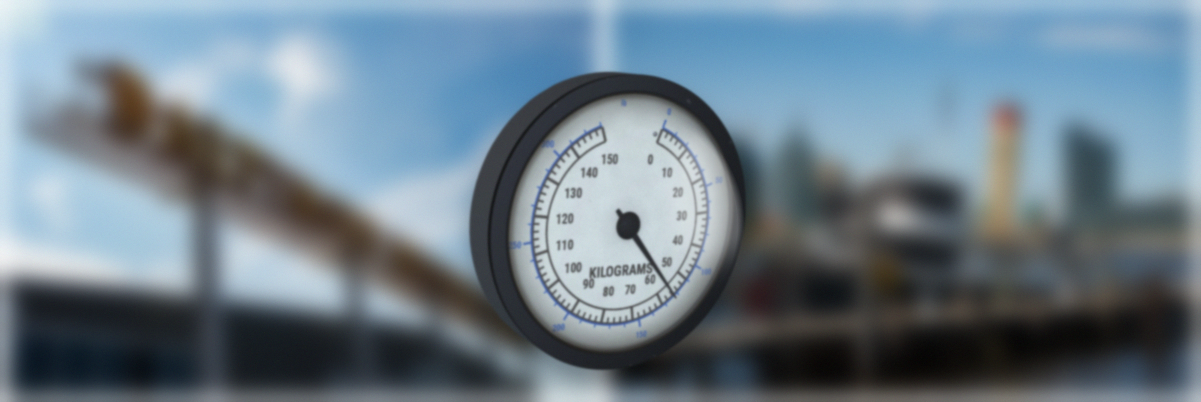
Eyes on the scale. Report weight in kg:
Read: 56 kg
